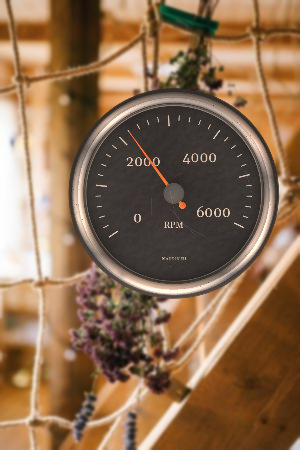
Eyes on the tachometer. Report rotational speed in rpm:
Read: 2200 rpm
